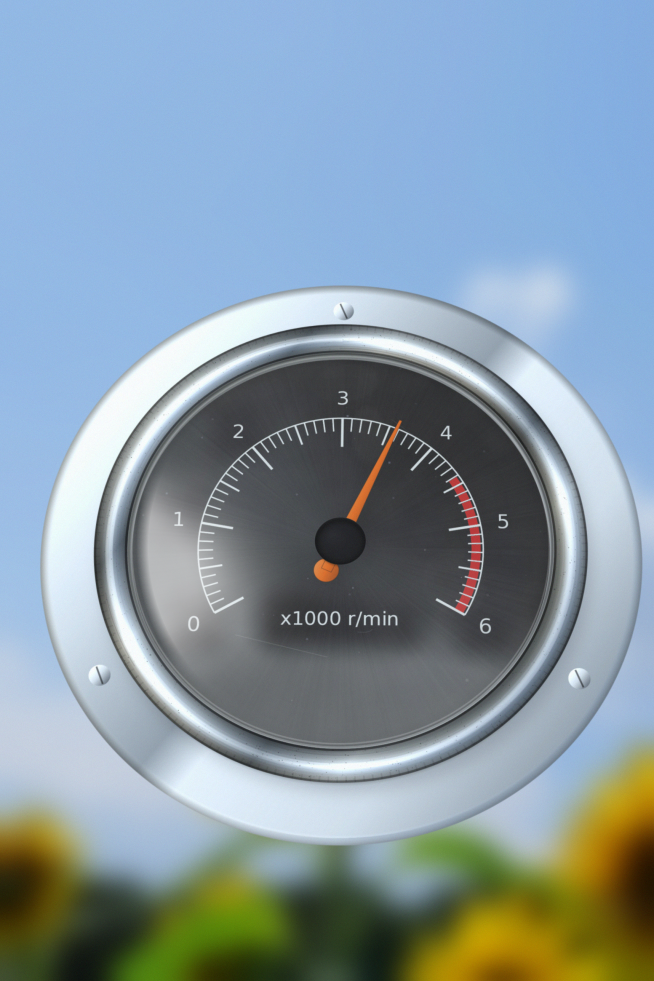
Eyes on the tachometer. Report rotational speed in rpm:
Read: 3600 rpm
